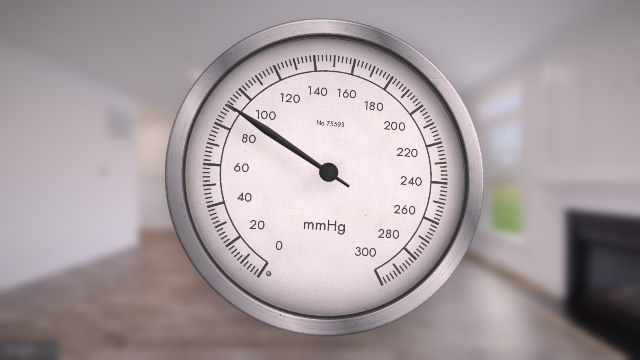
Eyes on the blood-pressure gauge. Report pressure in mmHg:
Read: 90 mmHg
